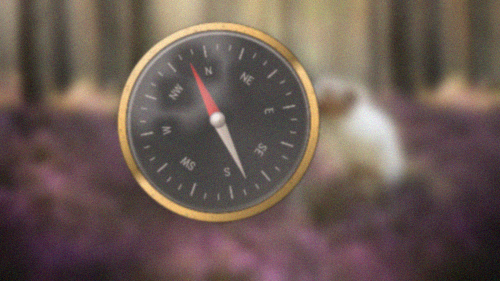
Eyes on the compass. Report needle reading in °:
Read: 345 °
